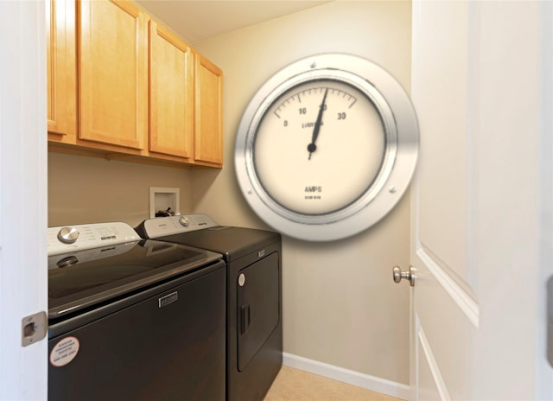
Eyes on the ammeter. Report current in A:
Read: 20 A
